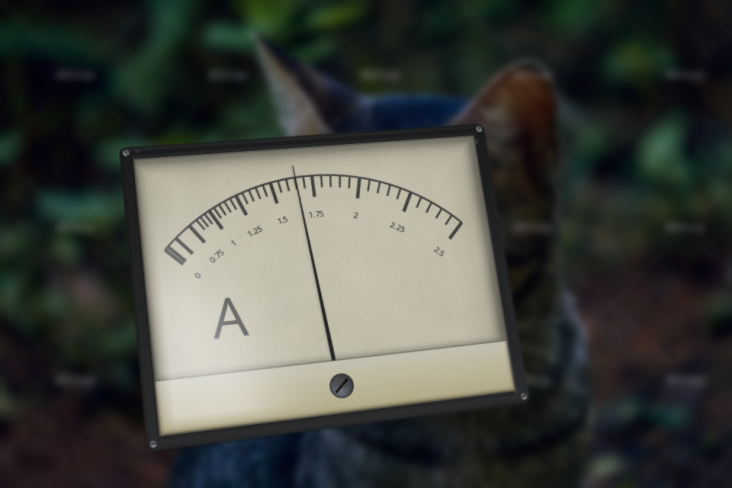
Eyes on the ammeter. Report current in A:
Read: 1.65 A
